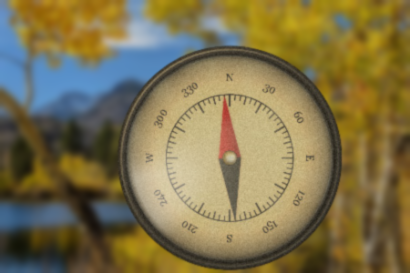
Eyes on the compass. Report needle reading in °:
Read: 355 °
